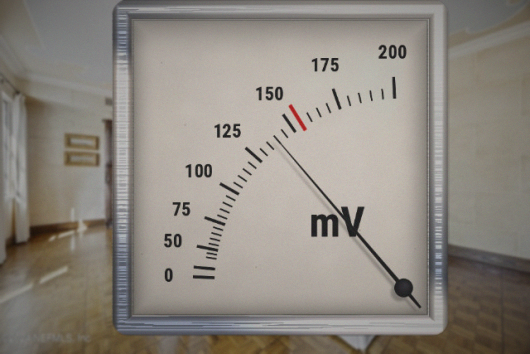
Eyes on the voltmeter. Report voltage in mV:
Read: 140 mV
